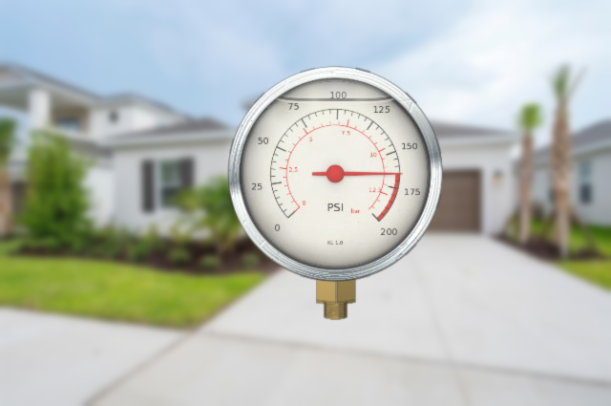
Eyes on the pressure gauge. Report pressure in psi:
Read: 165 psi
